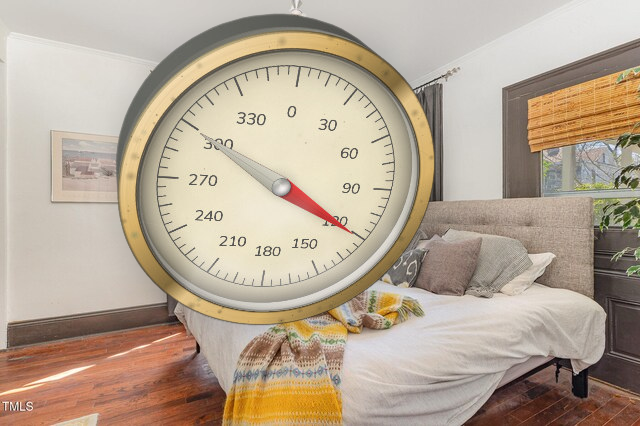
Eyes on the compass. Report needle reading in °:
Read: 120 °
